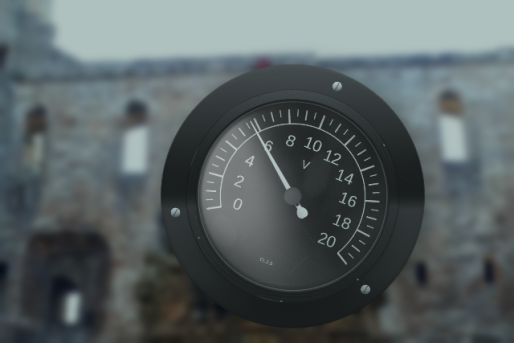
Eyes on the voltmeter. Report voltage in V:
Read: 5.75 V
